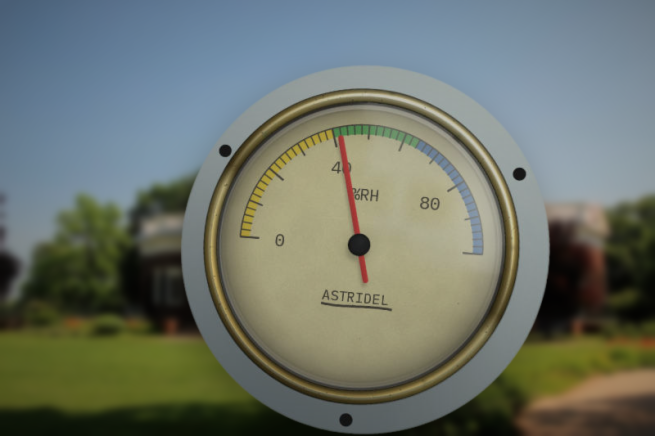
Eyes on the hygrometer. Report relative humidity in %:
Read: 42 %
